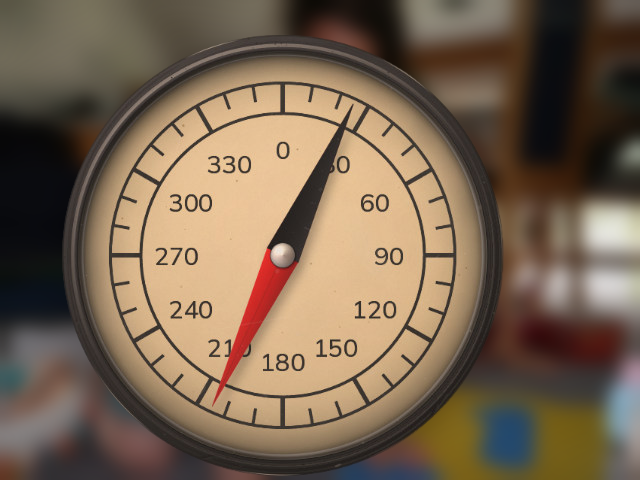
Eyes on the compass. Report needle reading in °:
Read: 205 °
